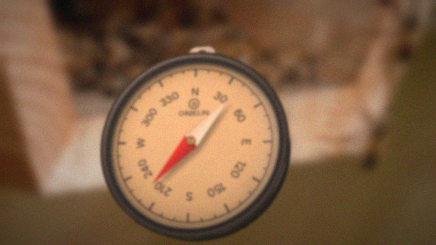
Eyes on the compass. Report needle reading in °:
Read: 220 °
